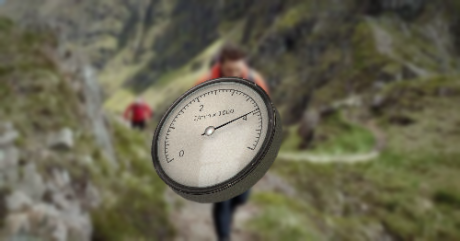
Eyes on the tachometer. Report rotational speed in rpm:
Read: 4000 rpm
